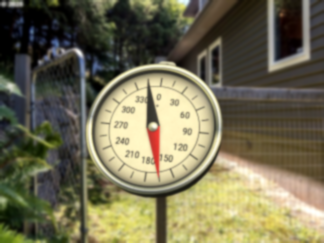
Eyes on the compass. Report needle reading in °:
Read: 165 °
